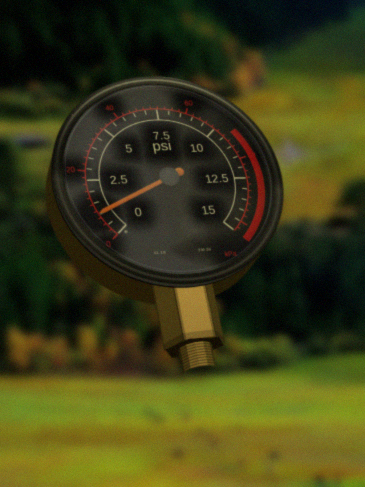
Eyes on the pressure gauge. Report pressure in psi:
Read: 1 psi
